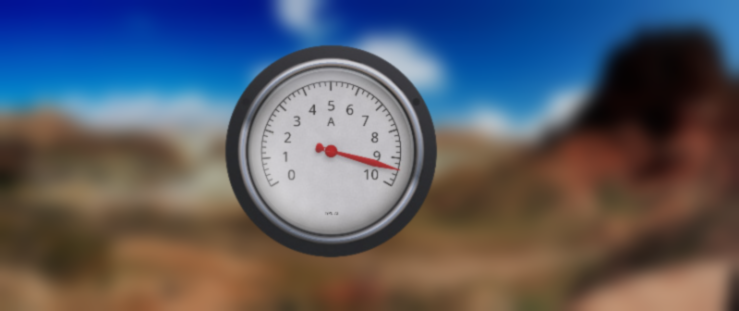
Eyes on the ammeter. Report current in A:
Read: 9.4 A
